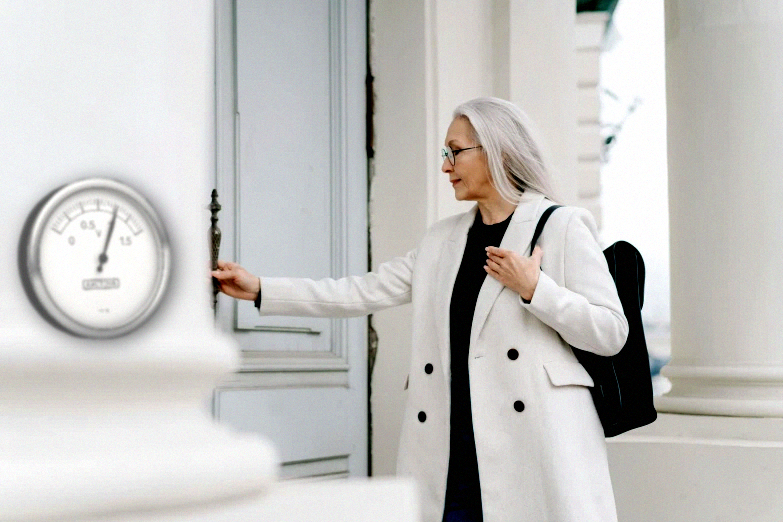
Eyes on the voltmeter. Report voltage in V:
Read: 1 V
